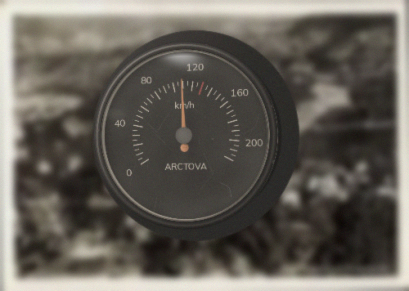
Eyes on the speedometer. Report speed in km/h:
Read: 110 km/h
